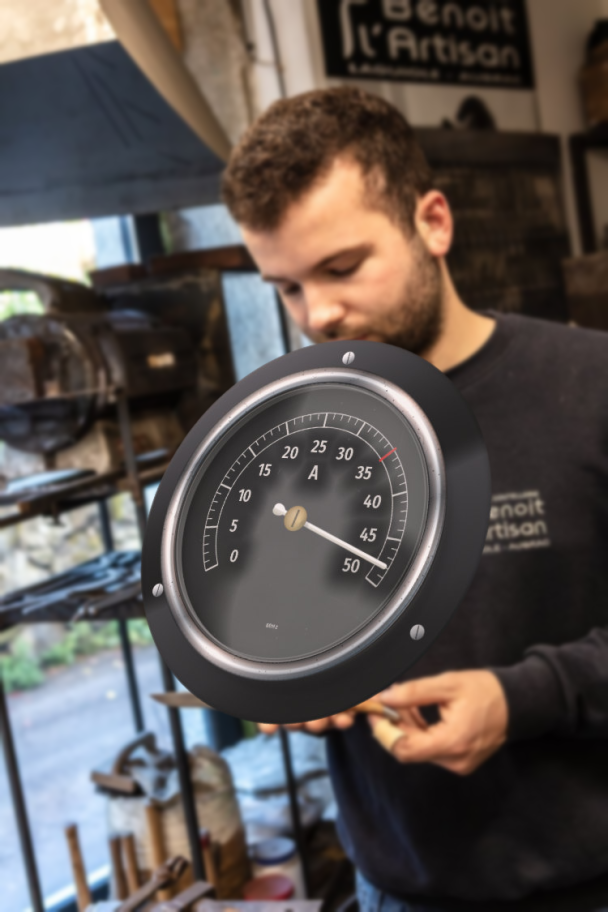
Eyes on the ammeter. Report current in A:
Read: 48 A
